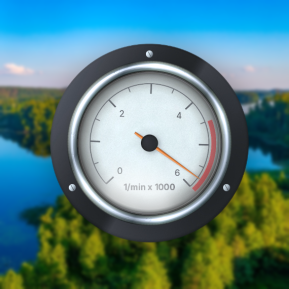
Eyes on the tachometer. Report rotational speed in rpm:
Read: 5750 rpm
